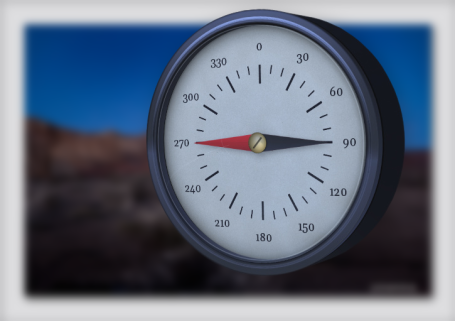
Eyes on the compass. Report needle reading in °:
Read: 270 °
